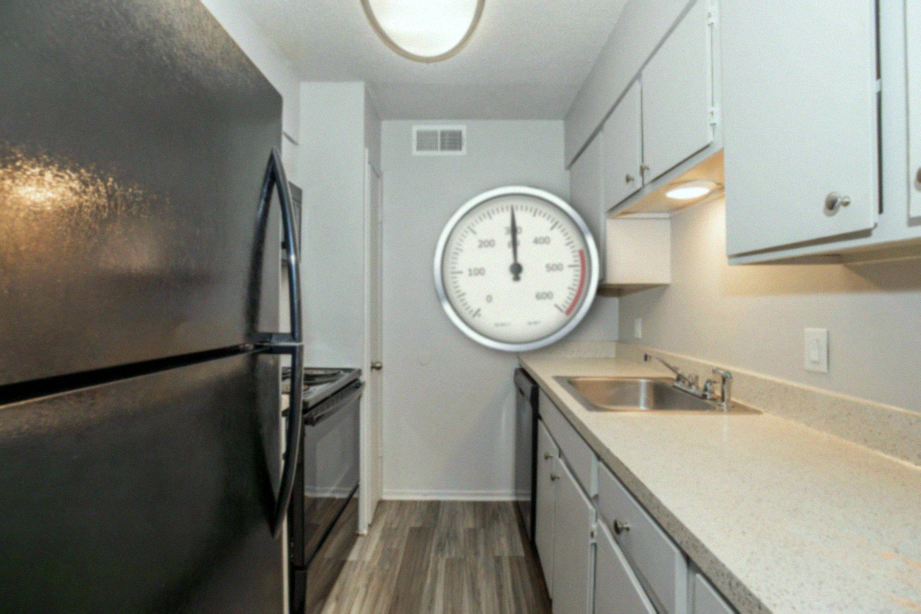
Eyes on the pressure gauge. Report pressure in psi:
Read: 300 psi
